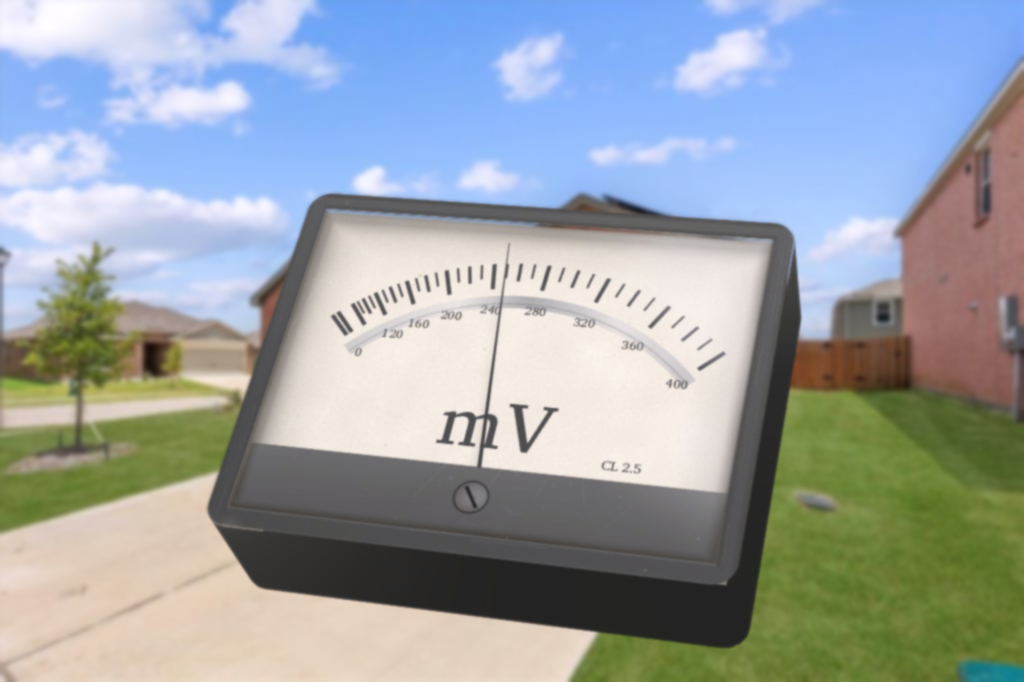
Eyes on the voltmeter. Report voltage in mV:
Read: 250 mV
